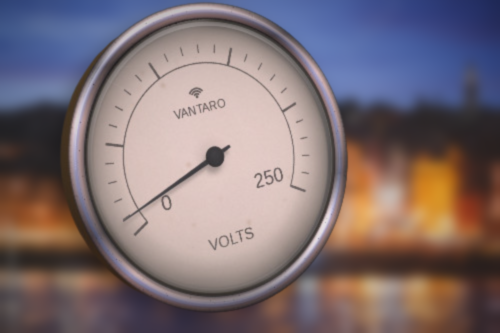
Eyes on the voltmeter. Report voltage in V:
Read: 10 V
